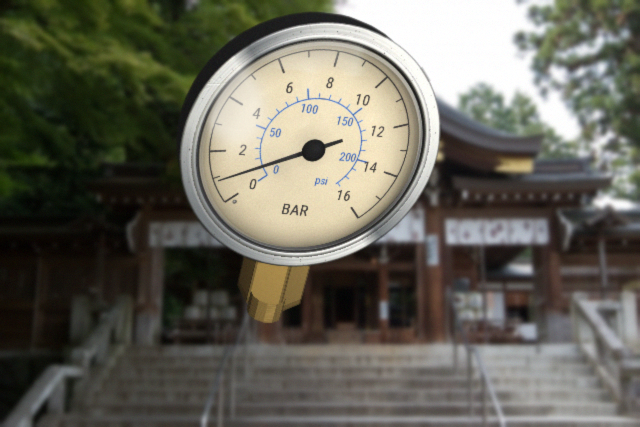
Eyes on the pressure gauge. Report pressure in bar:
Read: 1 bar
